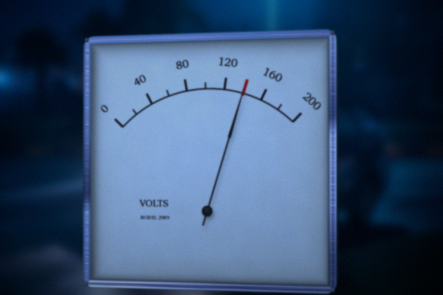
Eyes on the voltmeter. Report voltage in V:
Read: 140 V
